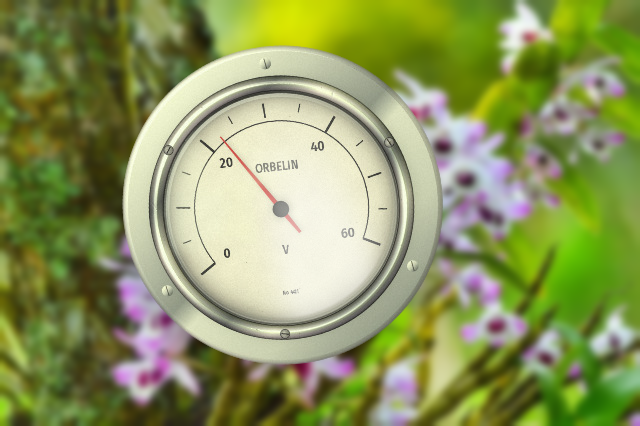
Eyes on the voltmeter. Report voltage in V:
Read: 22.5 V
